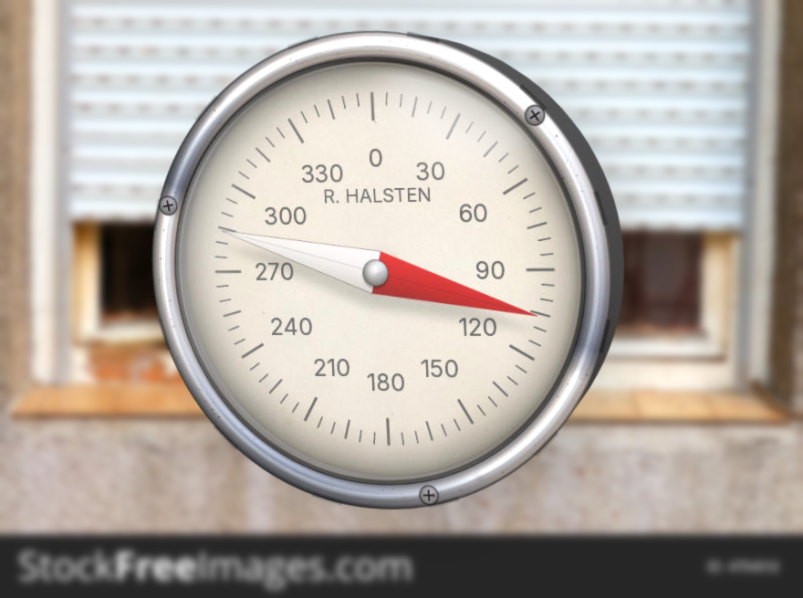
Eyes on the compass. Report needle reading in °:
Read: 105 °
